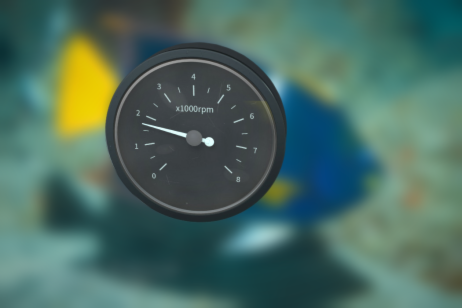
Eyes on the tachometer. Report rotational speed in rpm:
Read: 1750 rpm
